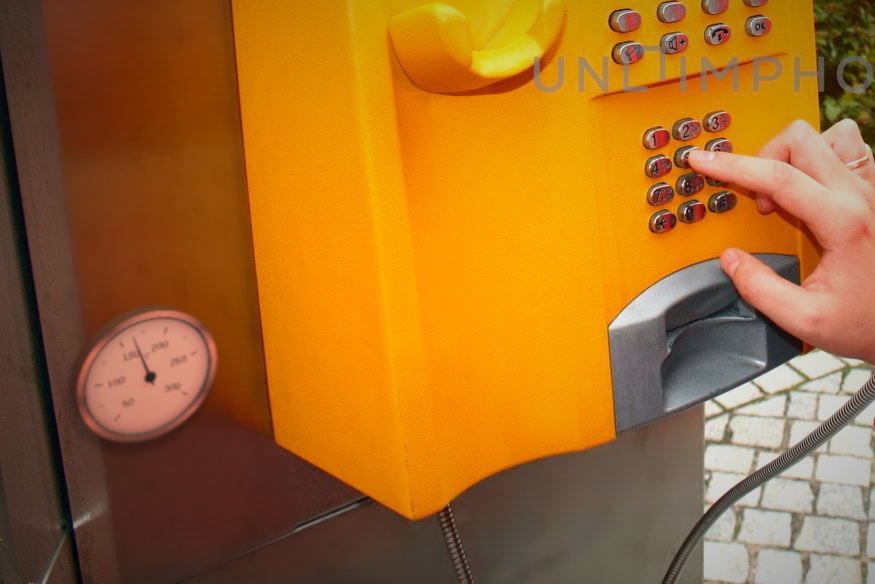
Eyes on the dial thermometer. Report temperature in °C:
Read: 162.5 °C
